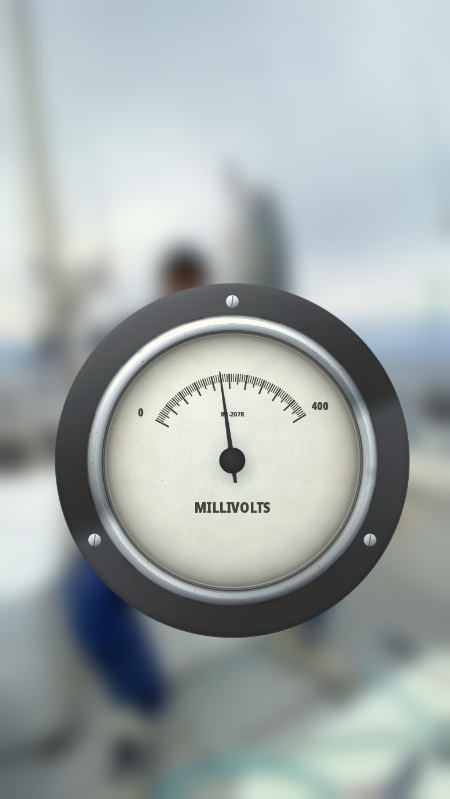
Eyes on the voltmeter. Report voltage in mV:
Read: 180 mV
